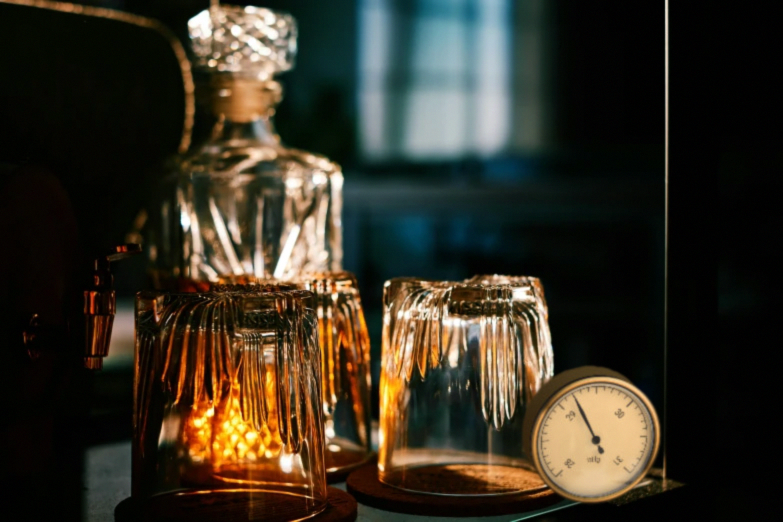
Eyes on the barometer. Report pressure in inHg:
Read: 29.2 inHg
